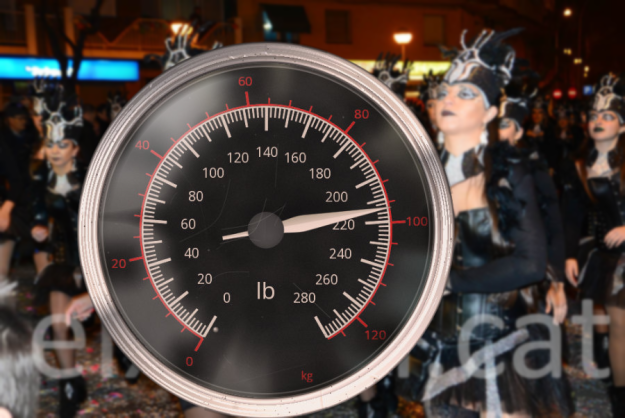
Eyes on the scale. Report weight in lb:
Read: 214 lb
